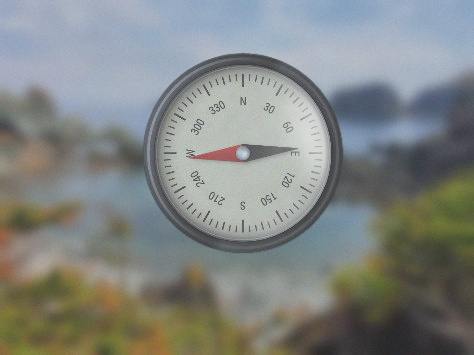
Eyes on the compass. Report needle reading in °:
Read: 265 °
